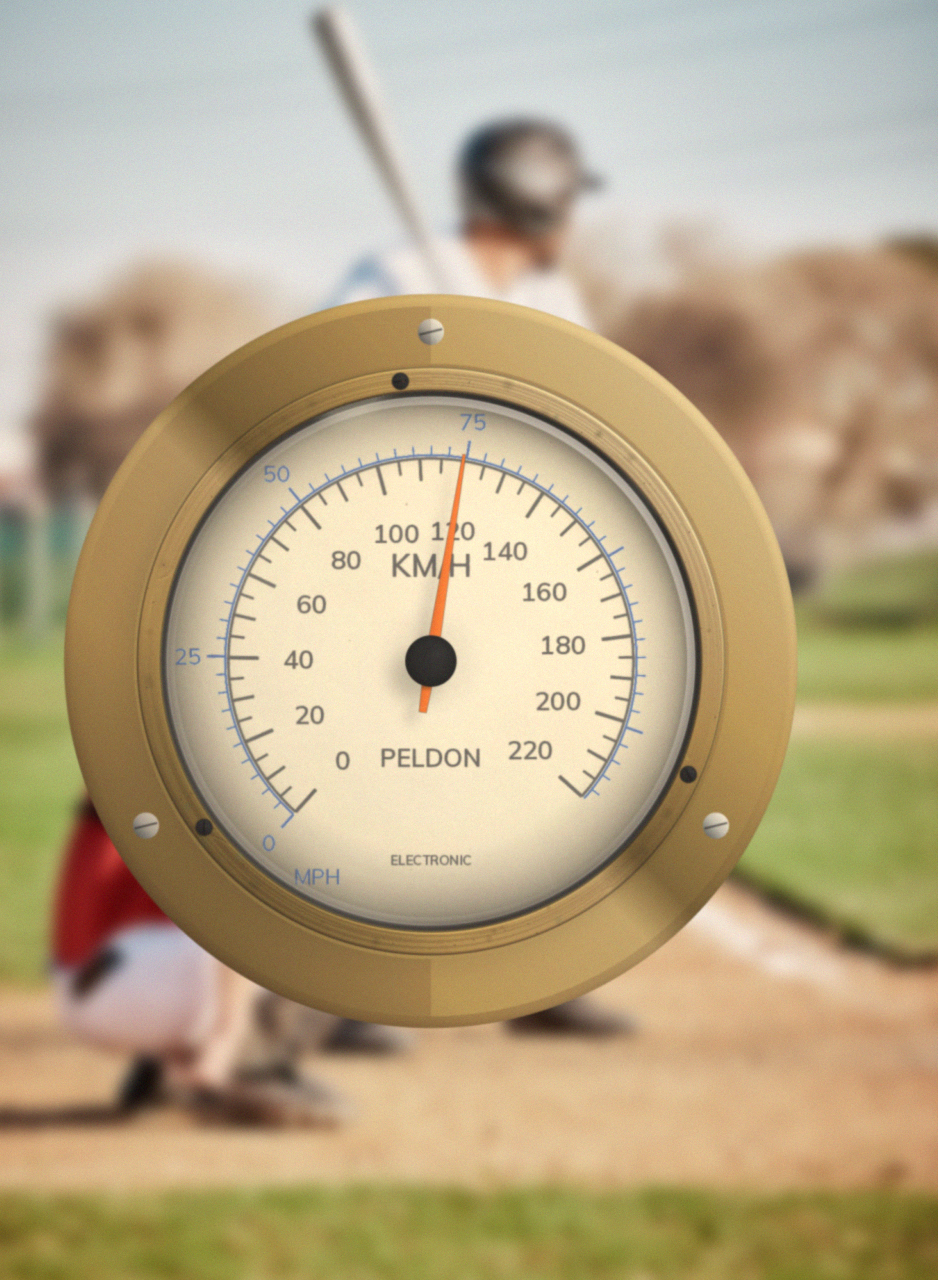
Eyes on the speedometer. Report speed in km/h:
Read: 120 km/h
